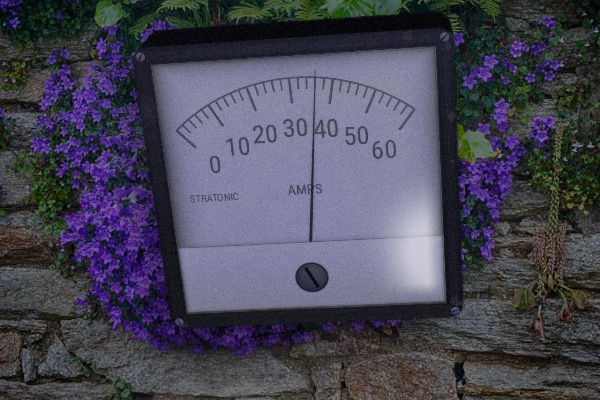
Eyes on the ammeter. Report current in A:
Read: 36 A
